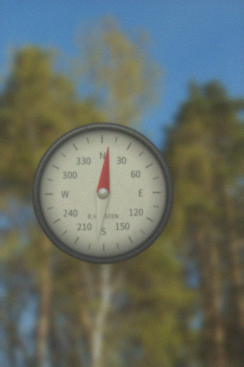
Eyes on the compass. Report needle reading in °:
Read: 7.5 °
